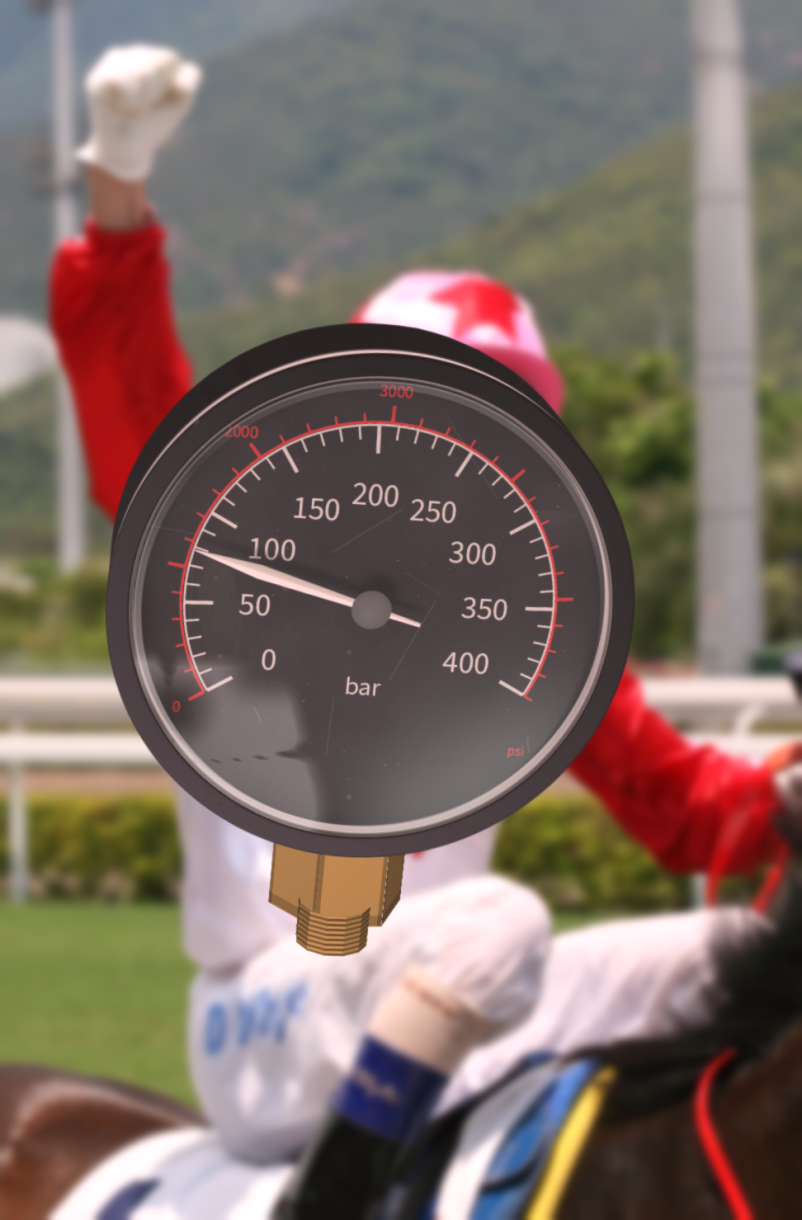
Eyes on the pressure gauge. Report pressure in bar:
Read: 80 bar
